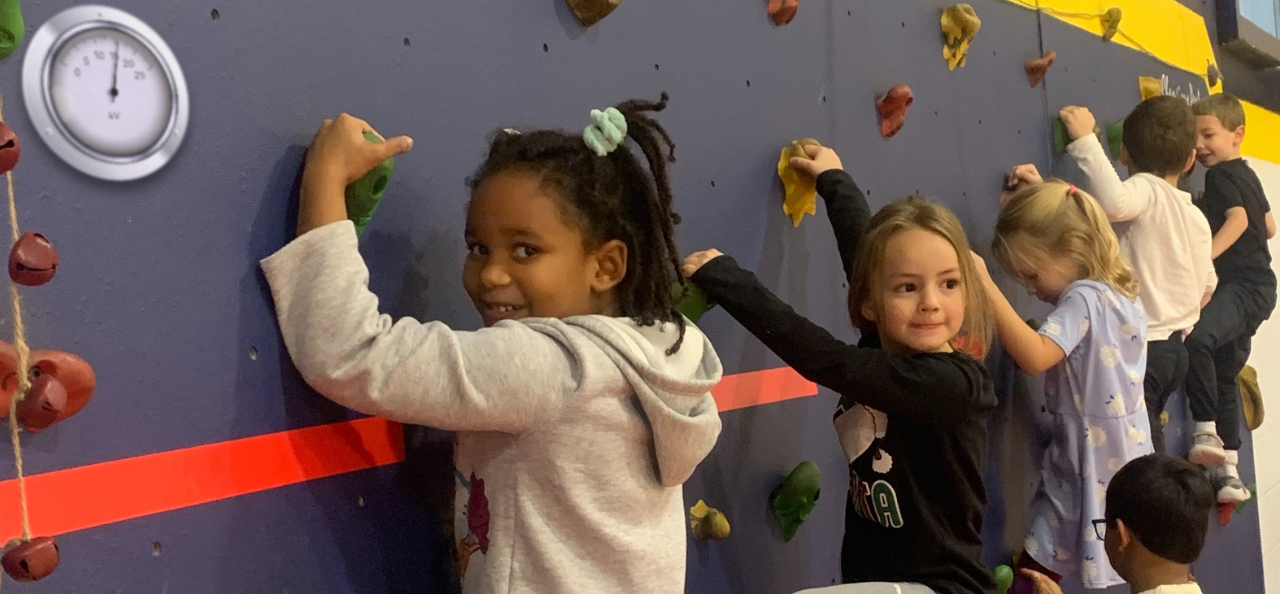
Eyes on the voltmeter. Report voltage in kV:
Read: 15 kV
